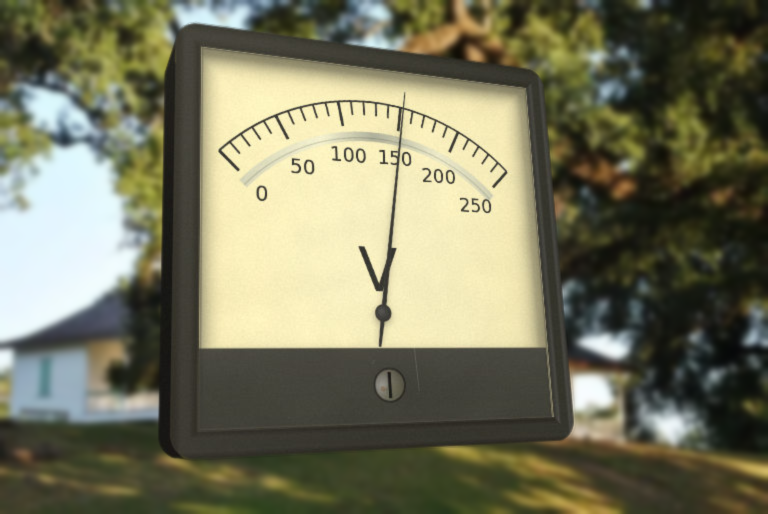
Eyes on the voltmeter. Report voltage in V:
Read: 150 V
